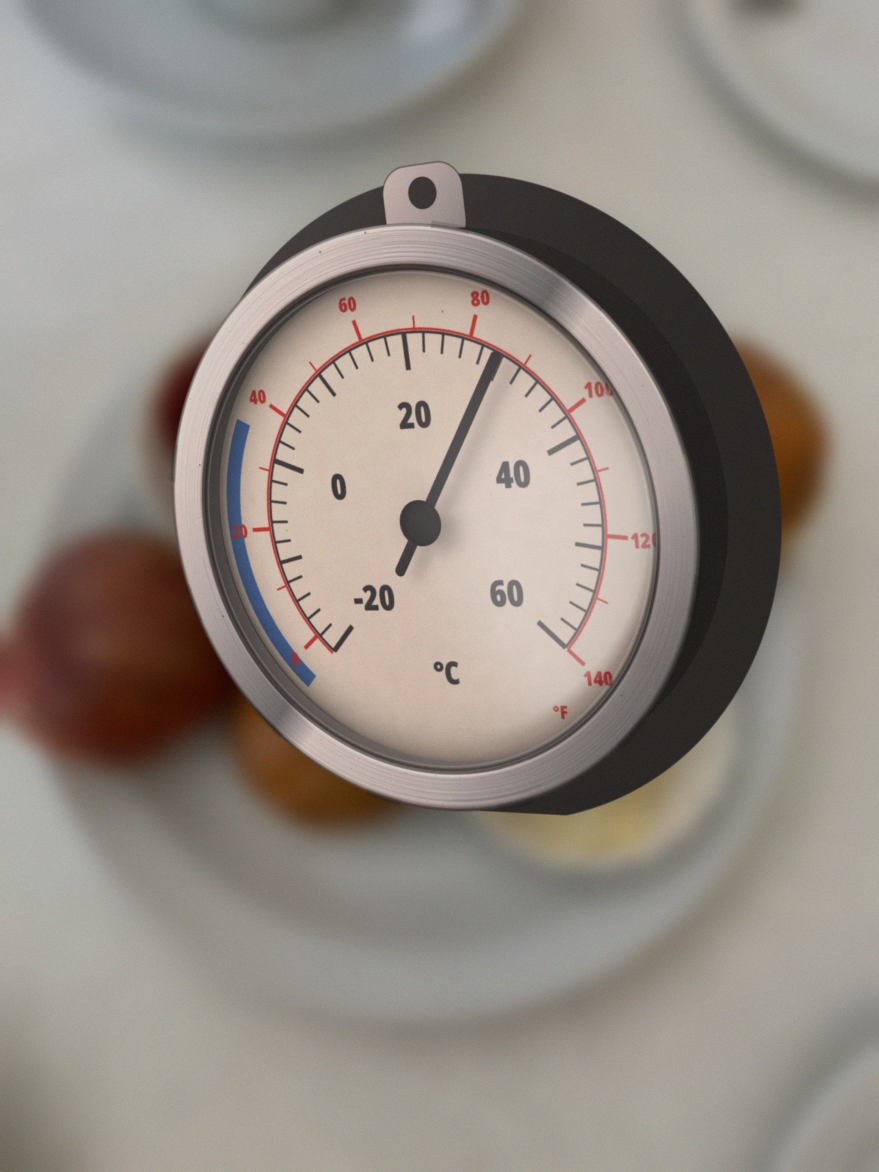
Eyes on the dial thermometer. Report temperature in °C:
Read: 30 °C
